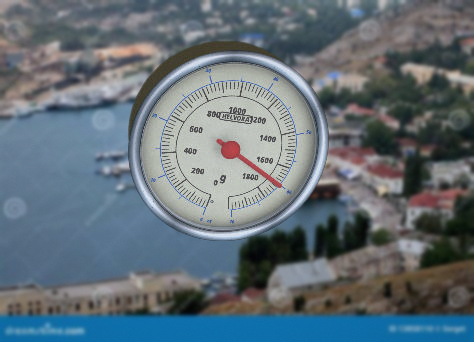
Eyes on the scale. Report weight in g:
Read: 1700 g
